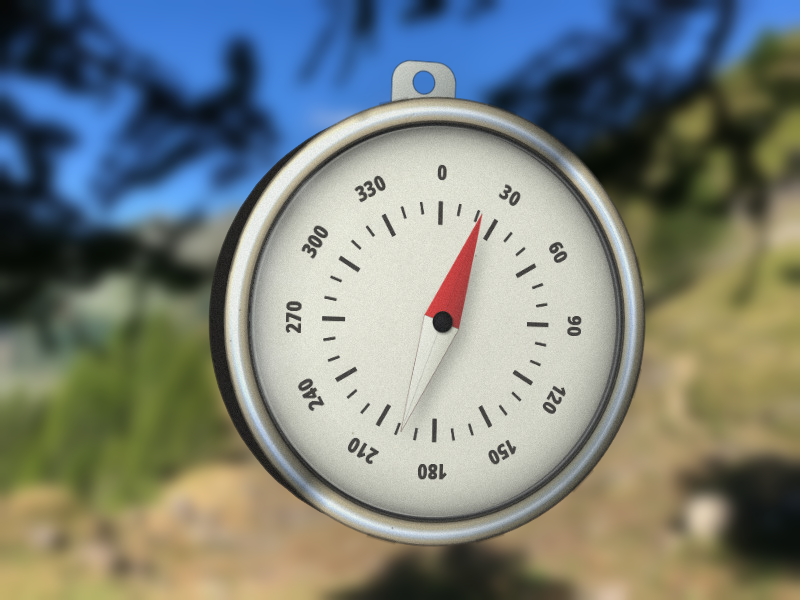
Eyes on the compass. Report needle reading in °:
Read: 20 °
